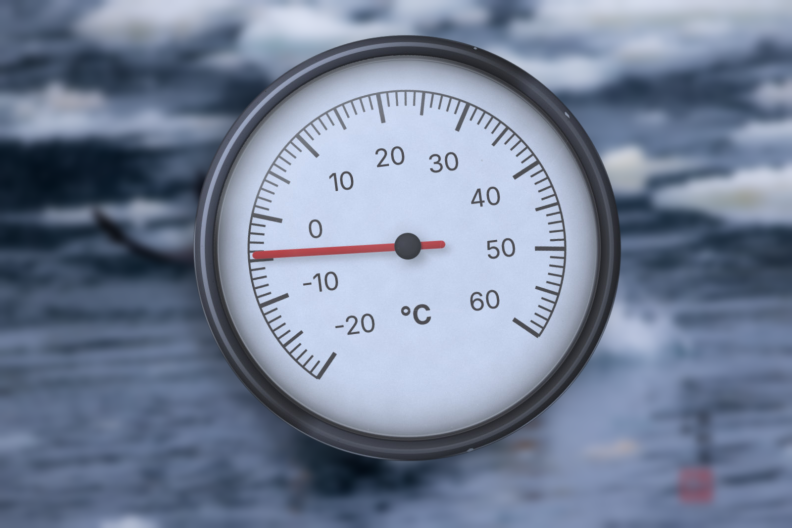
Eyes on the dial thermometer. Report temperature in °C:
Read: -4.5 °C
